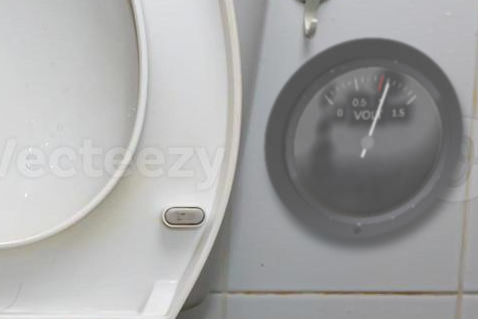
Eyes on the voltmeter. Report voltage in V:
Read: 1 V
